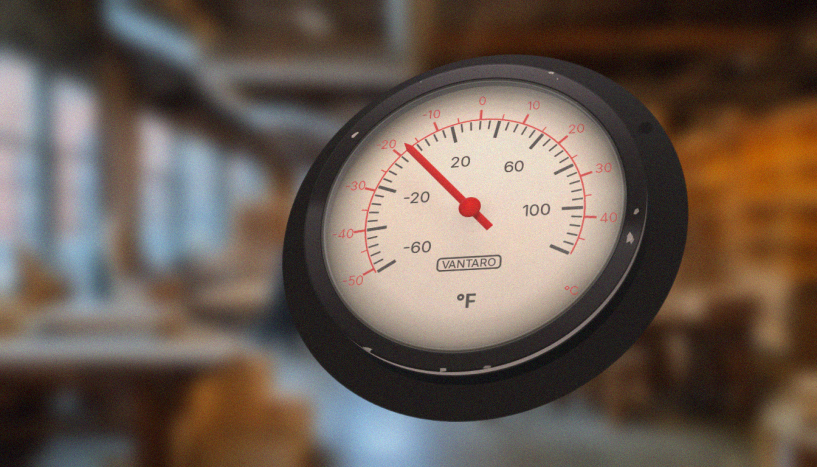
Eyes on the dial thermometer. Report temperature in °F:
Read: 0 °F
